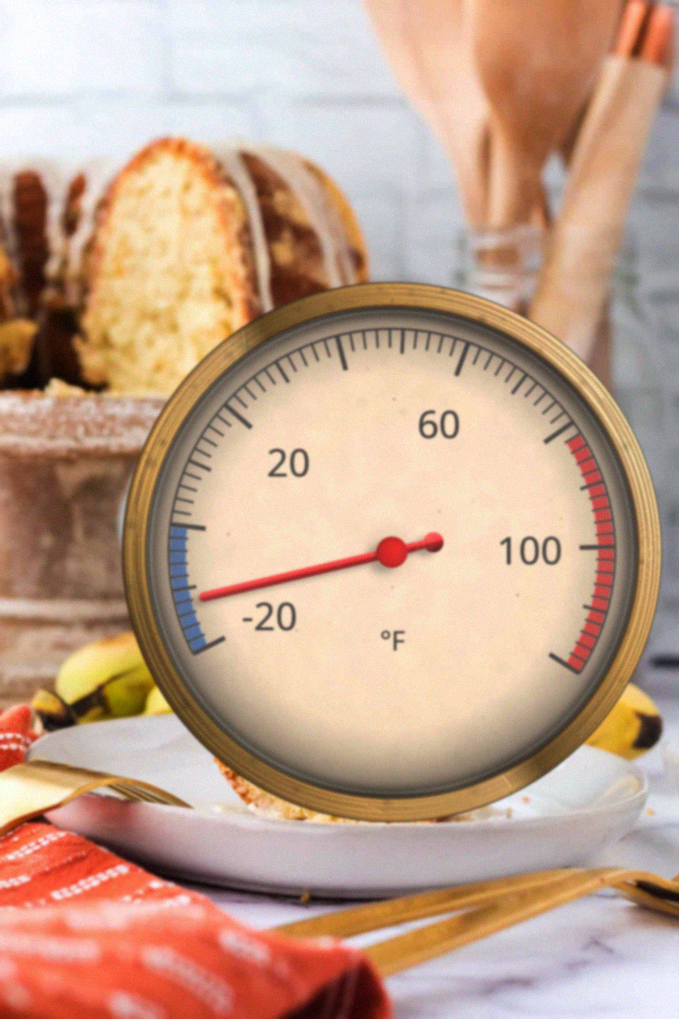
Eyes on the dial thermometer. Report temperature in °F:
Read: -12 °F
